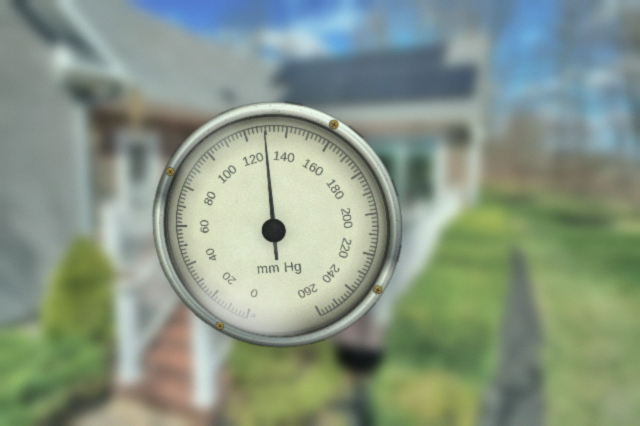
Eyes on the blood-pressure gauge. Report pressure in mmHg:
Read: 130 mmHg
